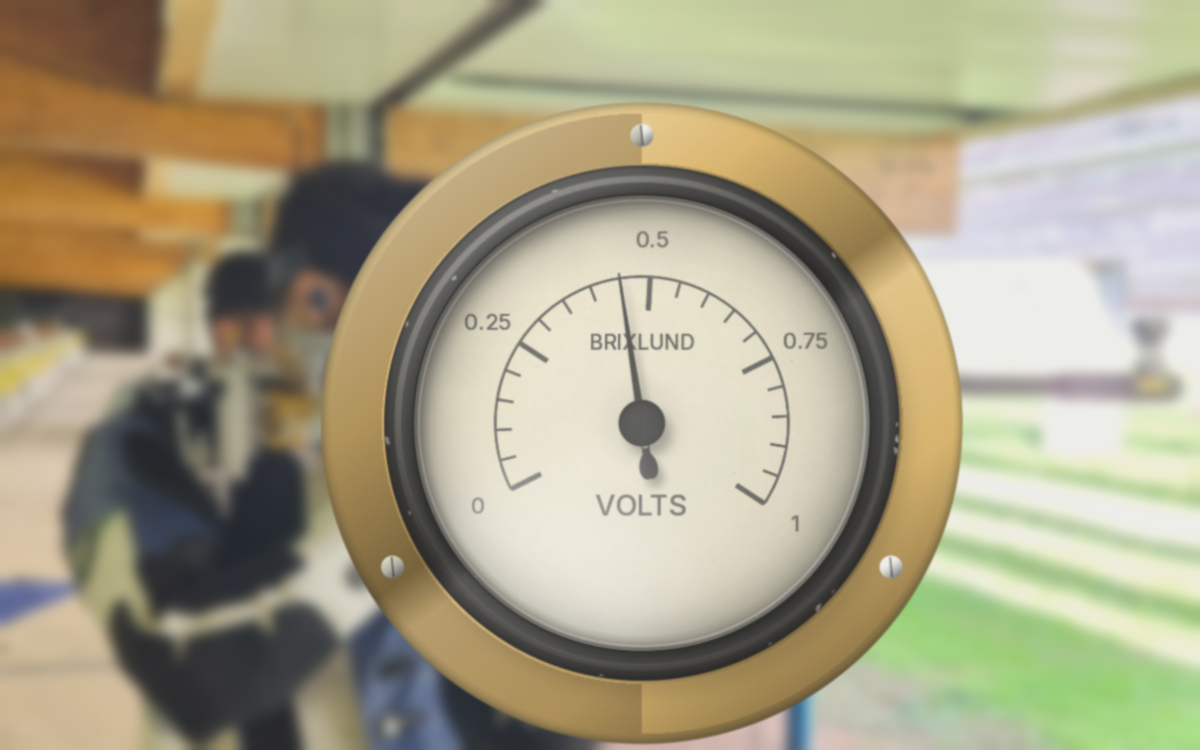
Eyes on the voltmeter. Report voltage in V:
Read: 0.45 V
